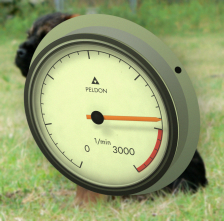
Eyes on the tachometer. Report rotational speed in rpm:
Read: 2400 rpm
